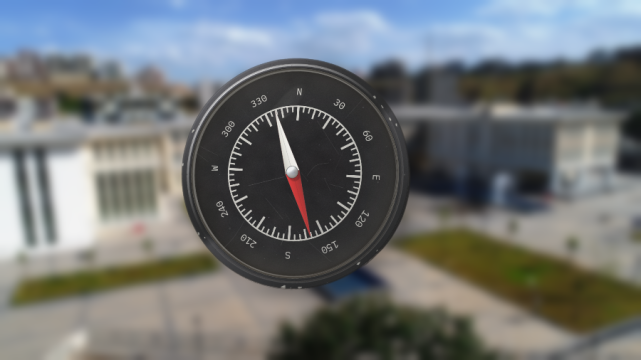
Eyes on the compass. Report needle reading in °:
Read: 160 °
